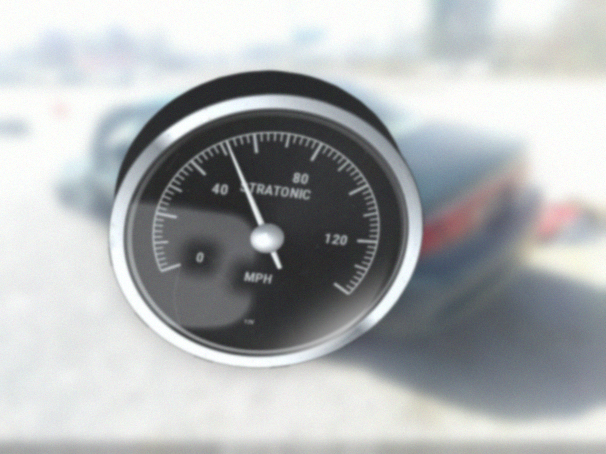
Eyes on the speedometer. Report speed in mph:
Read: 52 mph
